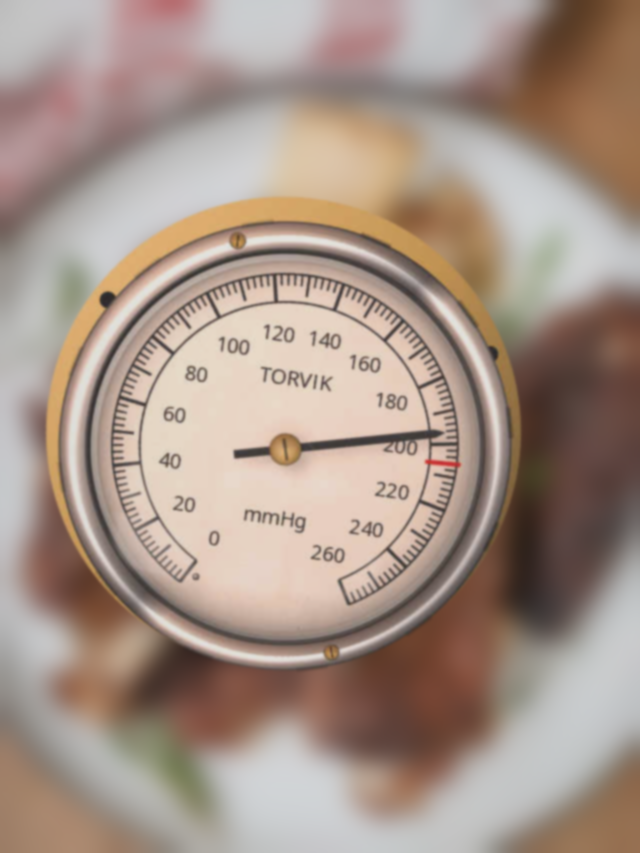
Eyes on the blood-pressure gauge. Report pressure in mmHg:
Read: 196 mmHg
